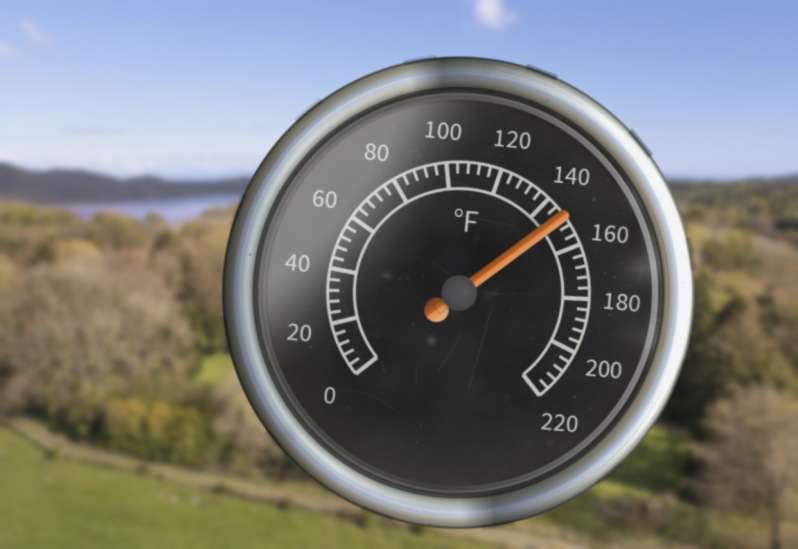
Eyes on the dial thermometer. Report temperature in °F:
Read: 148 °F
